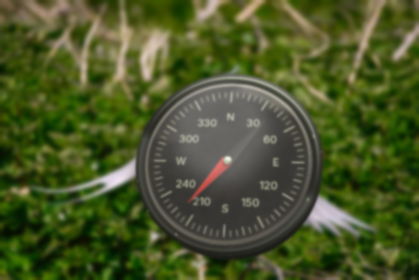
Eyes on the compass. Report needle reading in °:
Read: 220 °
